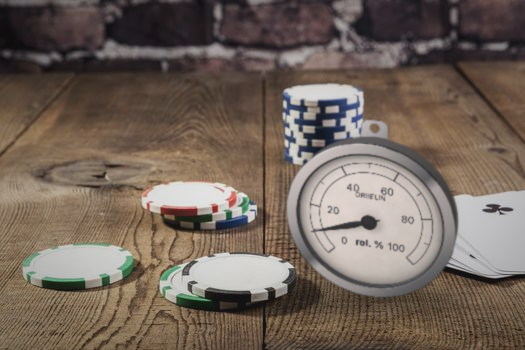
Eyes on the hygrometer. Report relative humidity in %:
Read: 10 %
